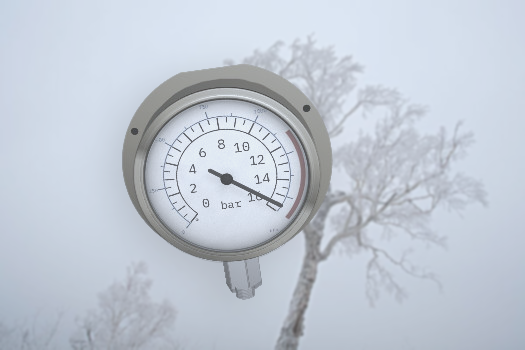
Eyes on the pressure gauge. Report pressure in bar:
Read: 15.5 bar
